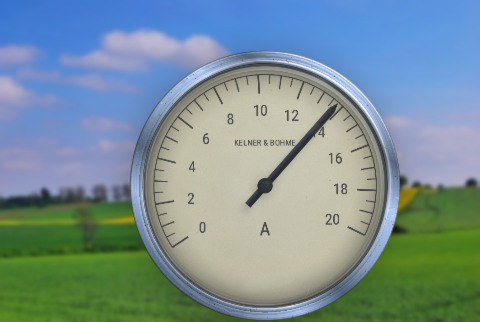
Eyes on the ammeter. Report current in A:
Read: 13.75 A
